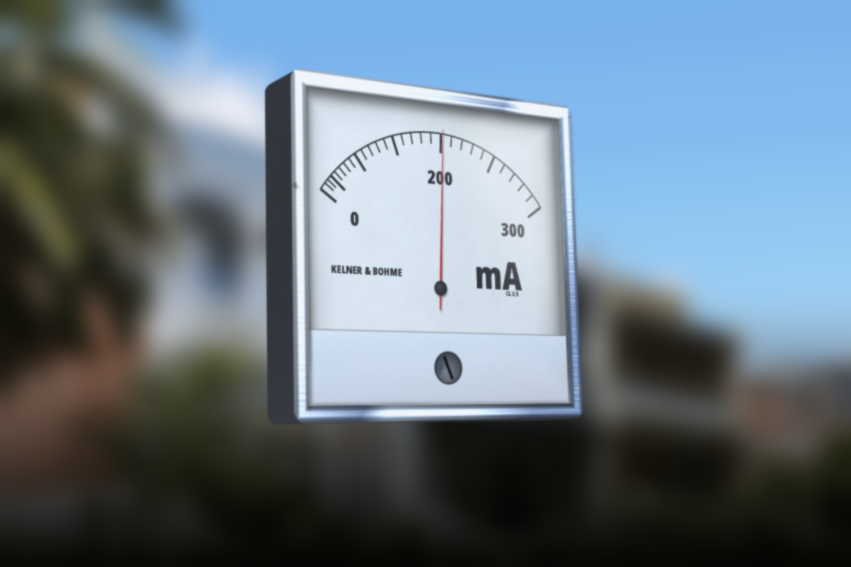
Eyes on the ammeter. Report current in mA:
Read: 200 mA
